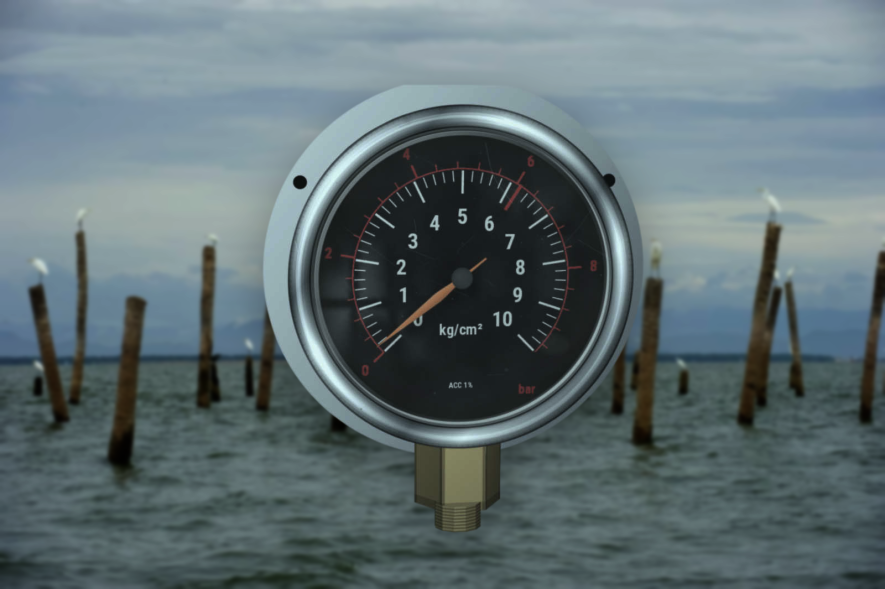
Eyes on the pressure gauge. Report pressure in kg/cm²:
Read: 0.2 kg/cm²
